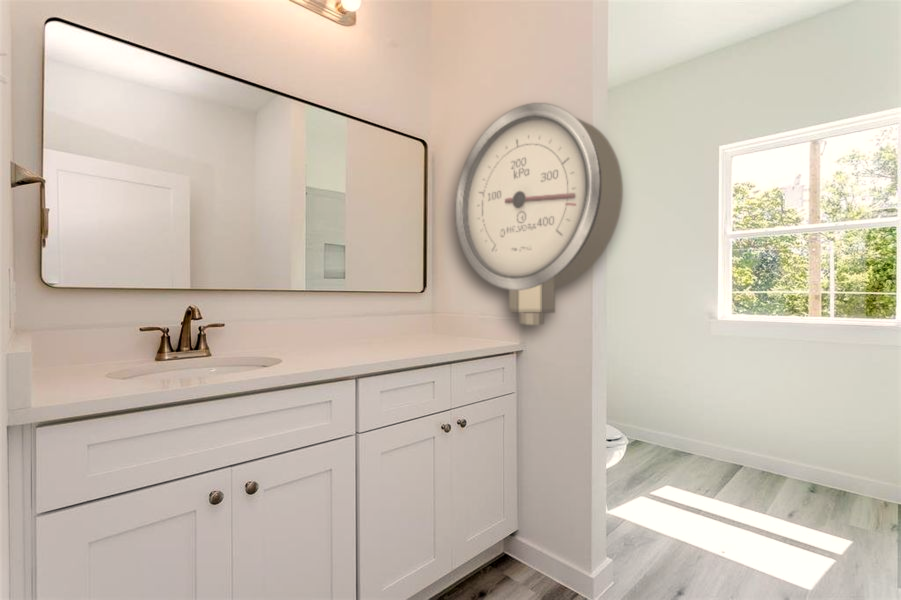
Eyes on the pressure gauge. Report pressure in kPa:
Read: 350 kPa
